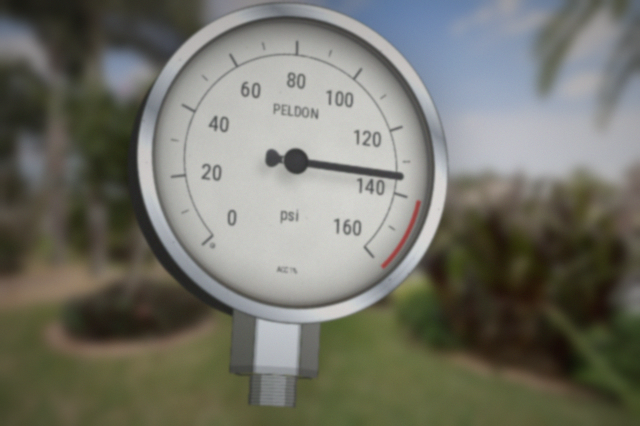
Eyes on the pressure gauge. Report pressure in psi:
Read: 135 psi
